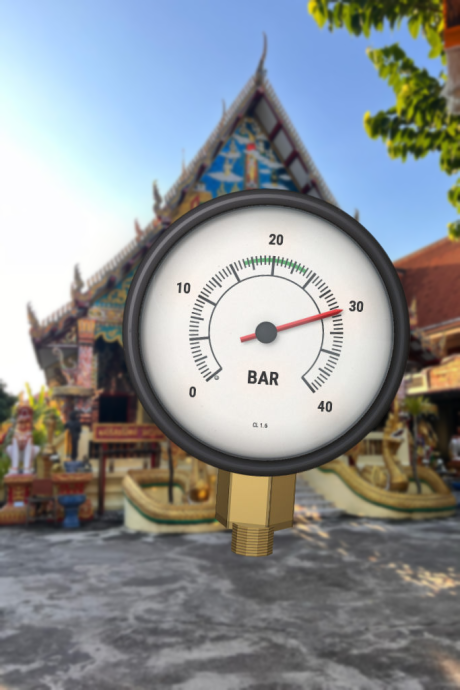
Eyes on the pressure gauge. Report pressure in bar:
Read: 30 bar
